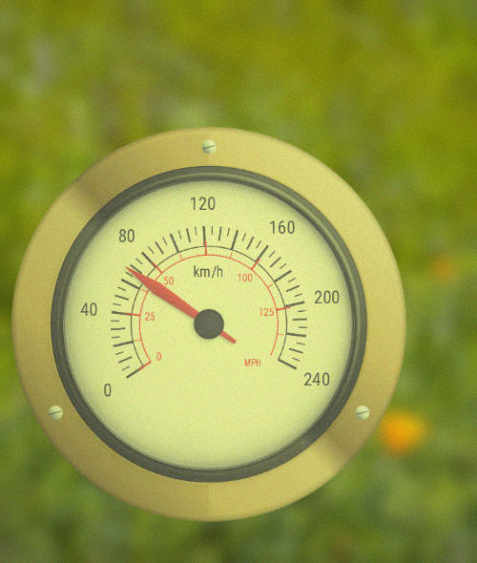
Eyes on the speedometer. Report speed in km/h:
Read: 67.5 km/h
